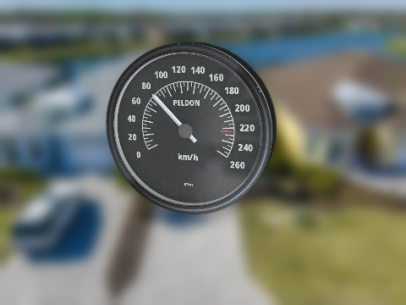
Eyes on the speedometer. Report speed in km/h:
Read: 80 km/h
